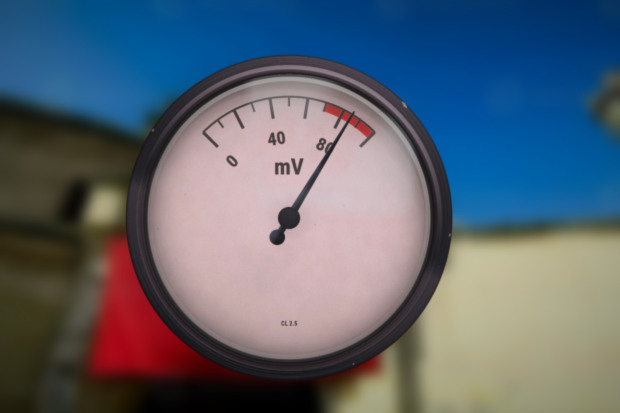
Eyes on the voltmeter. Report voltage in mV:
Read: 85 mV
